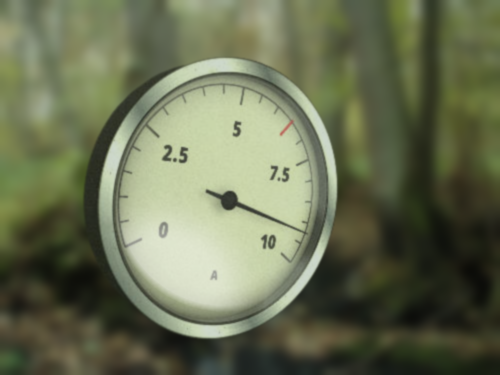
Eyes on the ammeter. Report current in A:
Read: 9.25 A
